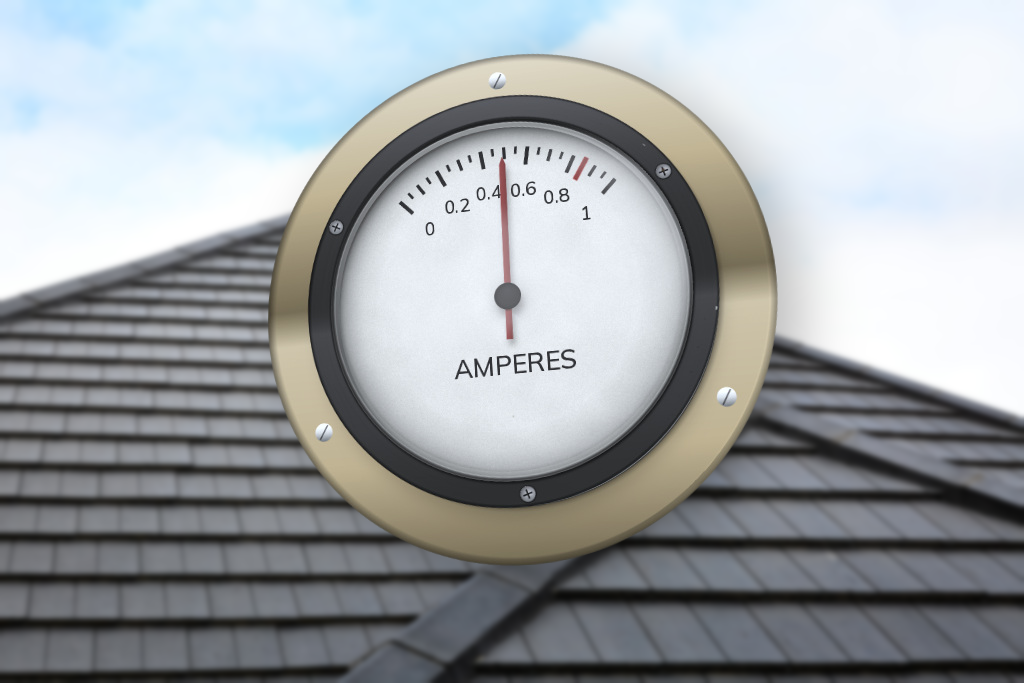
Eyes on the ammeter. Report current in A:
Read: 0.5 A
